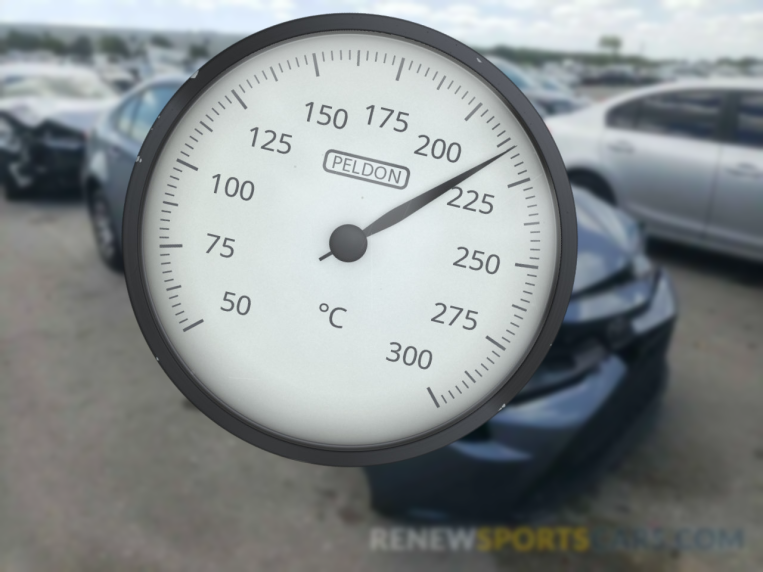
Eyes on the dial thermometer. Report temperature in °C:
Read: 215 °C
